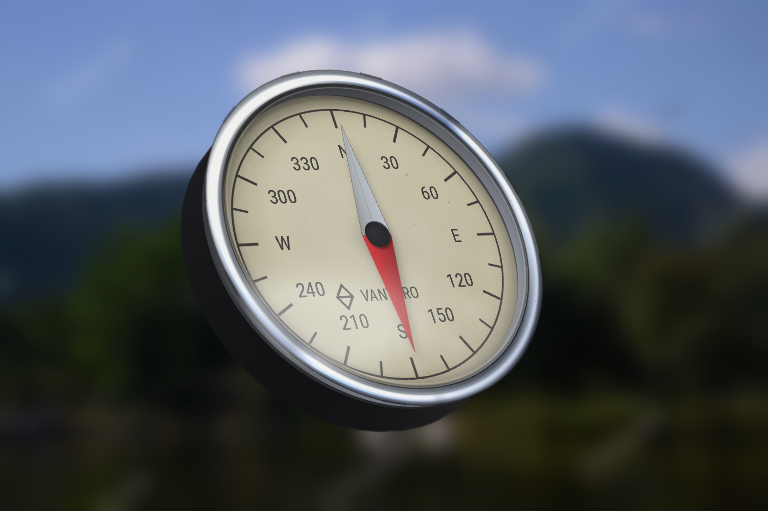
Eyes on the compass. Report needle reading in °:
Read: 180 °
